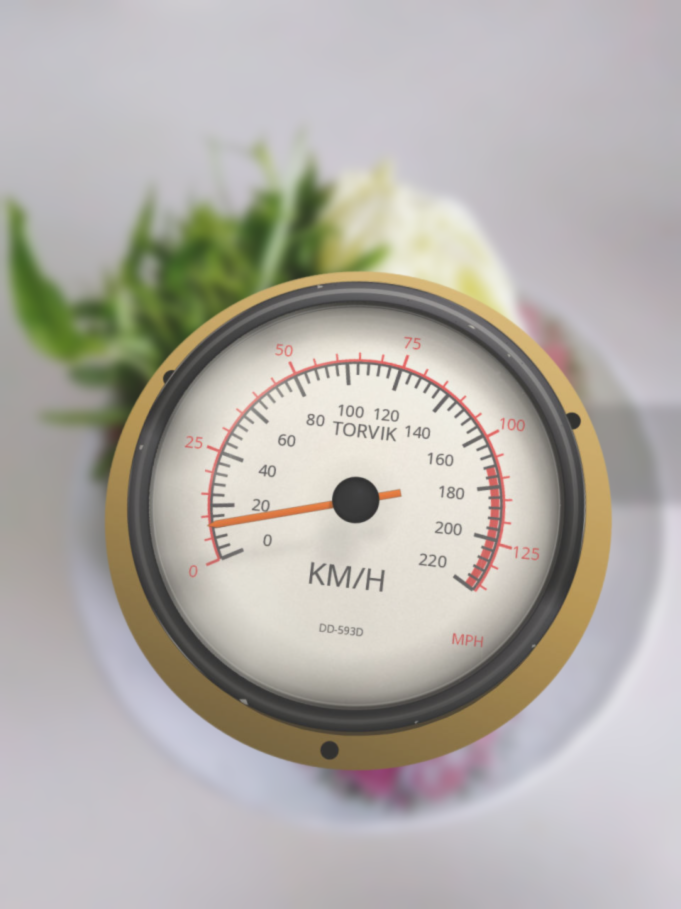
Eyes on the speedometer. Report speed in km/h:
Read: 12 km/h
